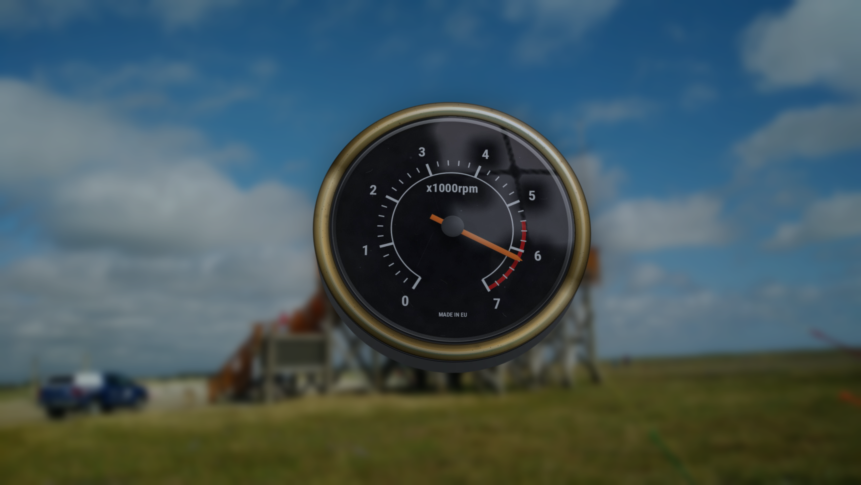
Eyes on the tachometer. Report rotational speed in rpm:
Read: 6200 rpm
